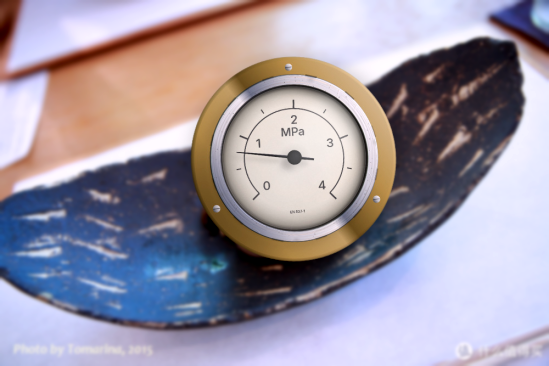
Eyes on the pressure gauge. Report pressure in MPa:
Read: 0.75 MPa
